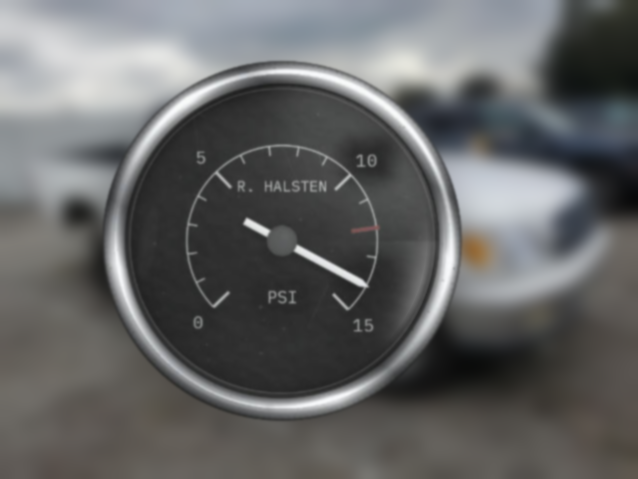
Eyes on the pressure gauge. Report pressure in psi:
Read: 14 psi
